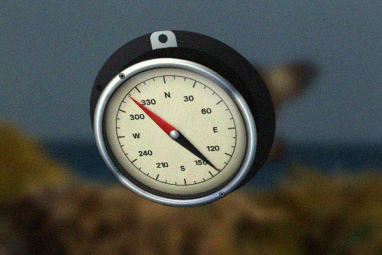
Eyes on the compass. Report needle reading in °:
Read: 320 °
